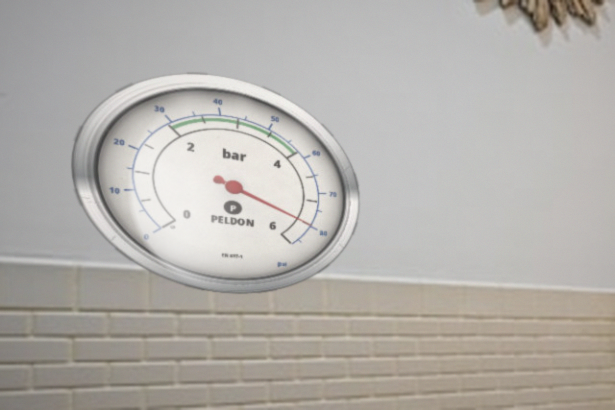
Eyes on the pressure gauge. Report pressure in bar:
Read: 5.5 bar
